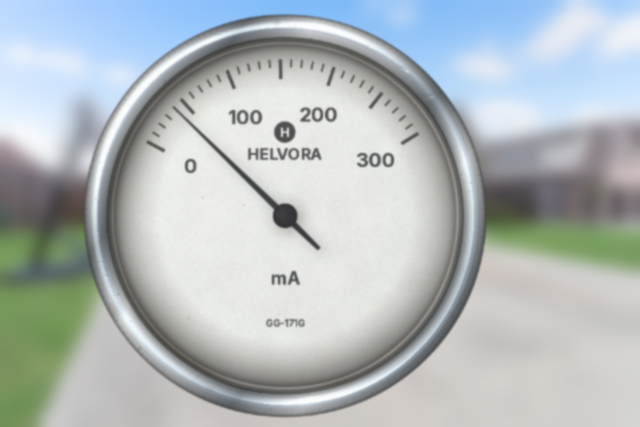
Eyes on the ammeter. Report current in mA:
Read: 40 mA
